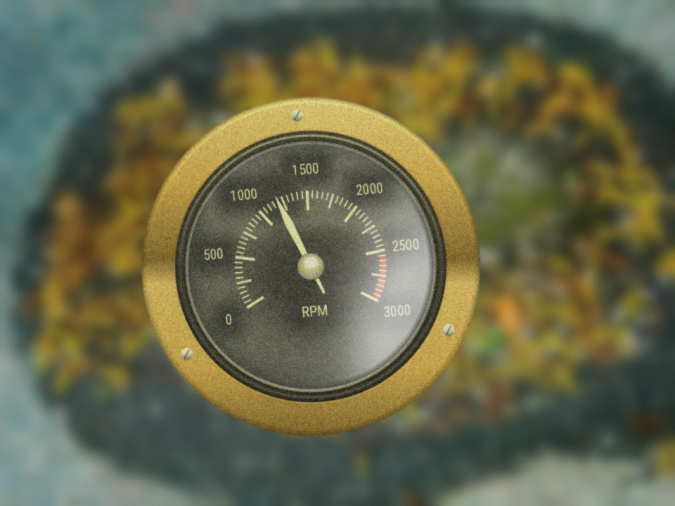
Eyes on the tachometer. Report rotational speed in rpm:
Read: 1200 rpm
